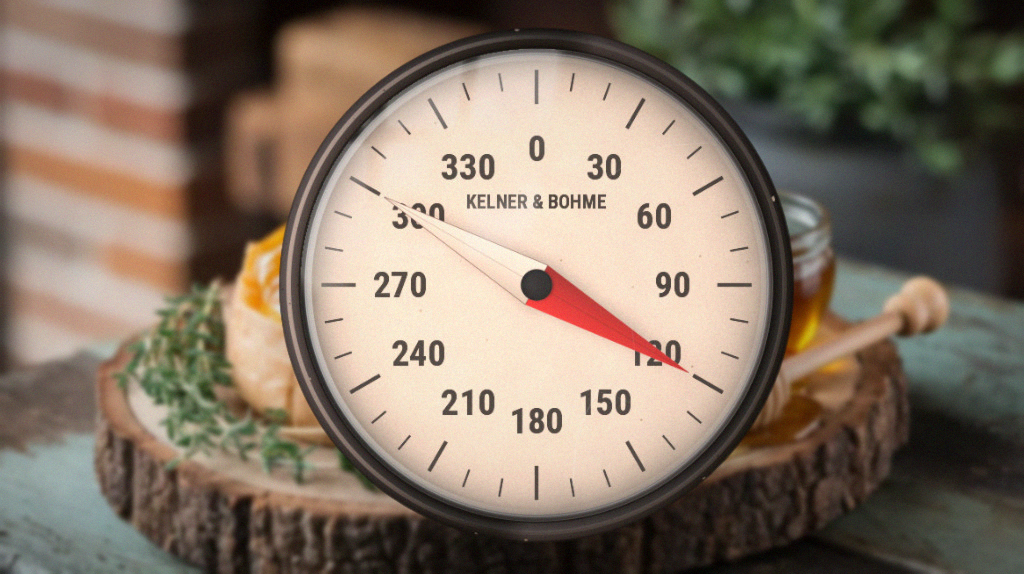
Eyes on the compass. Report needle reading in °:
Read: 120 °
